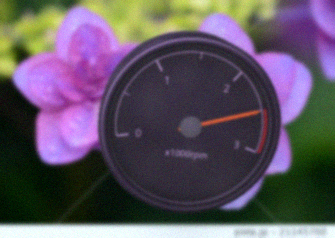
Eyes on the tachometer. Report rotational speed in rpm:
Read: 2500 rpm
